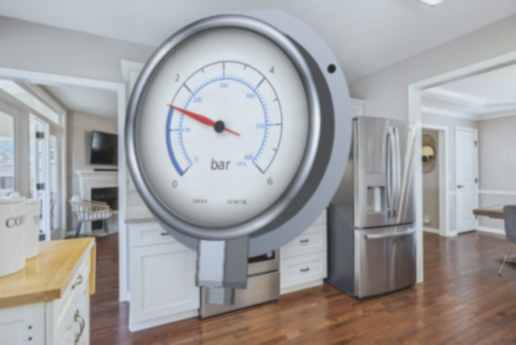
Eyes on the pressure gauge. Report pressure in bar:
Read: 1.5 bar
